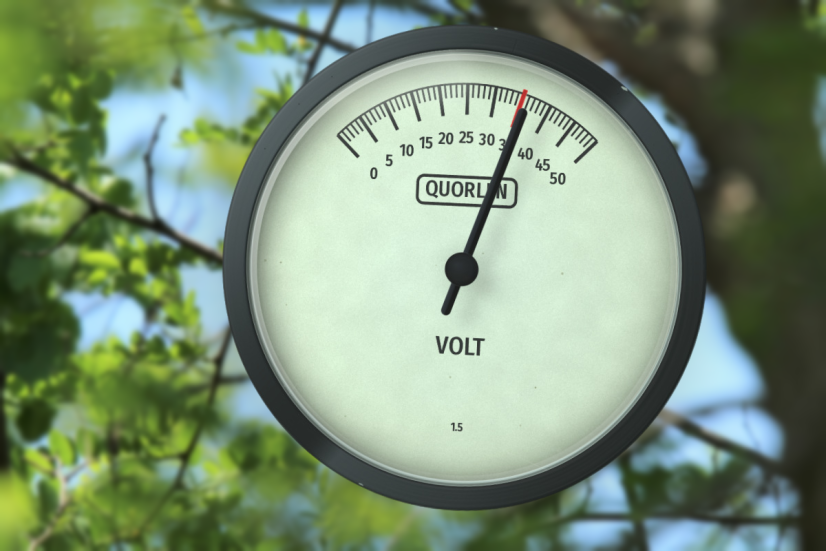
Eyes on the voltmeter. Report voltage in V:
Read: 36 V
